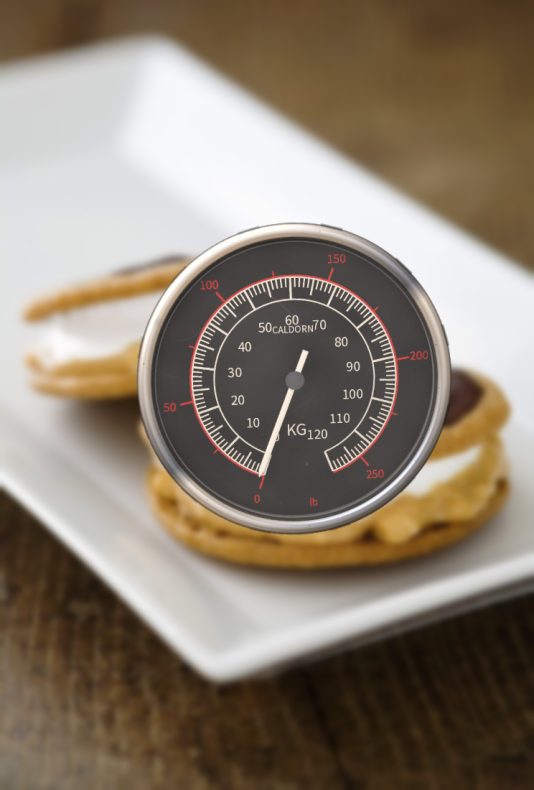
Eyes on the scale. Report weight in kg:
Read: 1 kg
